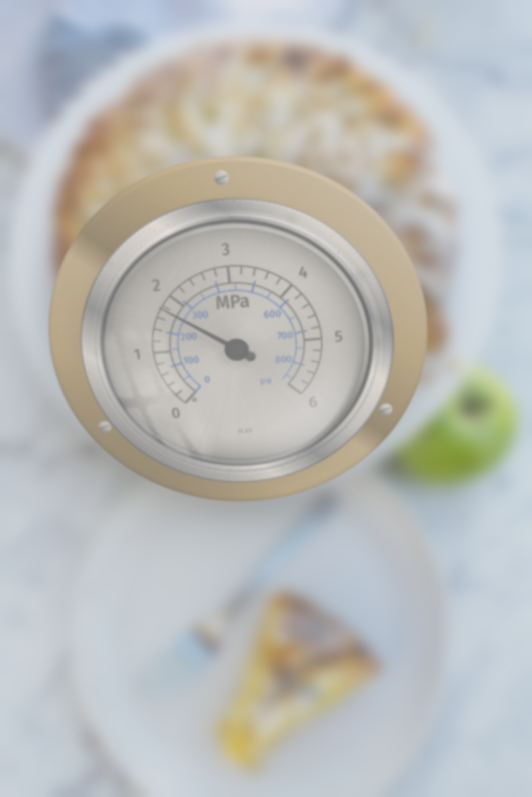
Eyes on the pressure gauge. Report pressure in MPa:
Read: 1.8 MPa
